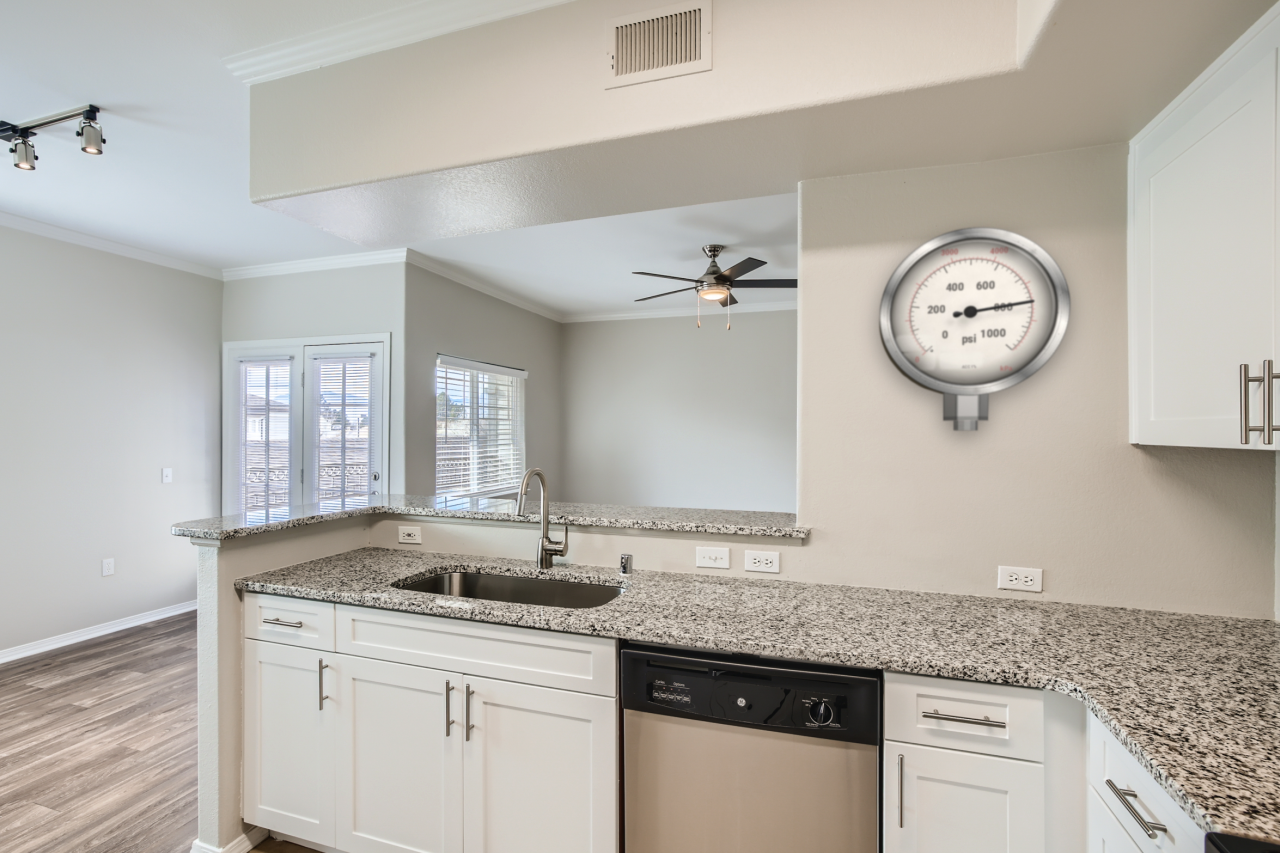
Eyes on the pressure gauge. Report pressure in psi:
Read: 800 psi
